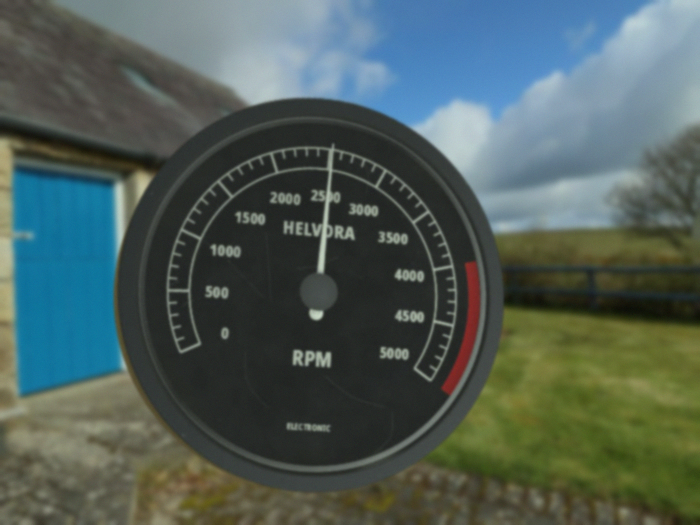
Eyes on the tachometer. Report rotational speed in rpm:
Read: 2500 rpm
